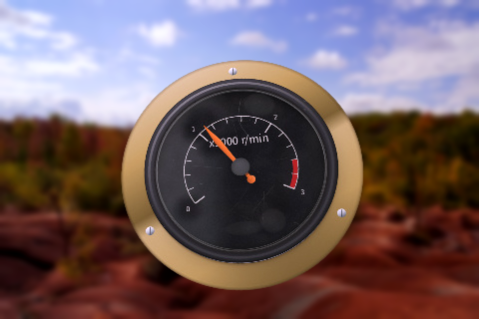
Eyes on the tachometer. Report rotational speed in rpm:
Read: 1100 rpm
